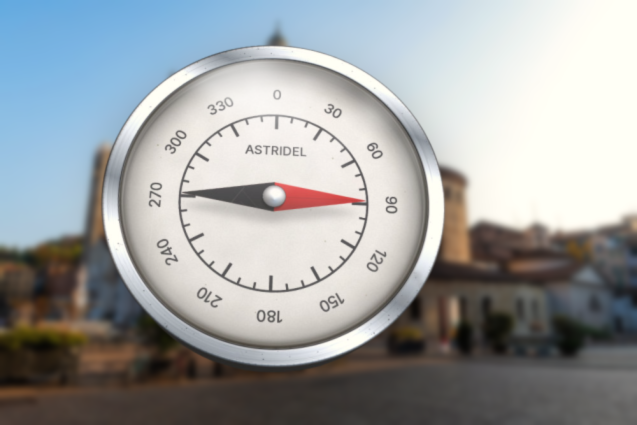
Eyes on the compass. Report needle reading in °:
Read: 90 °
